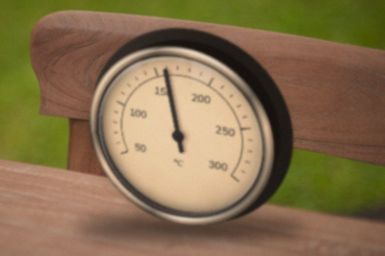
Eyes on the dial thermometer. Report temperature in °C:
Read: 160 °C
